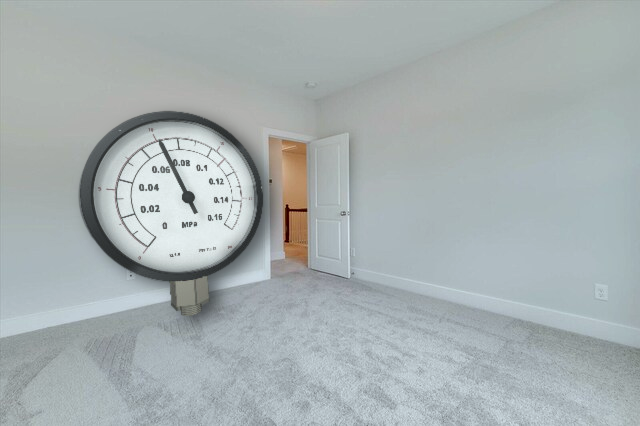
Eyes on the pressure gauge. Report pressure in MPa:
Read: 0.07 MPa
